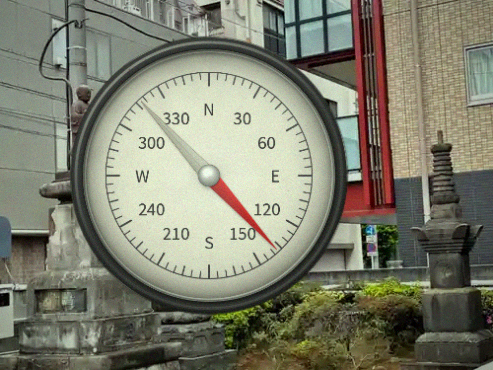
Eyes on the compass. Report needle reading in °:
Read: 137.5 °
